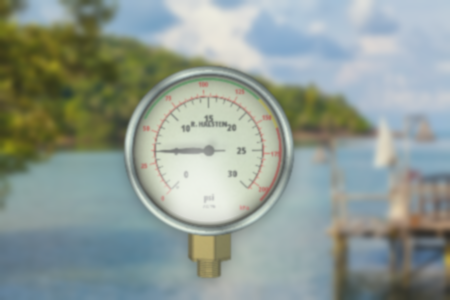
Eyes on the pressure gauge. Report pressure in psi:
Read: 5 psi
